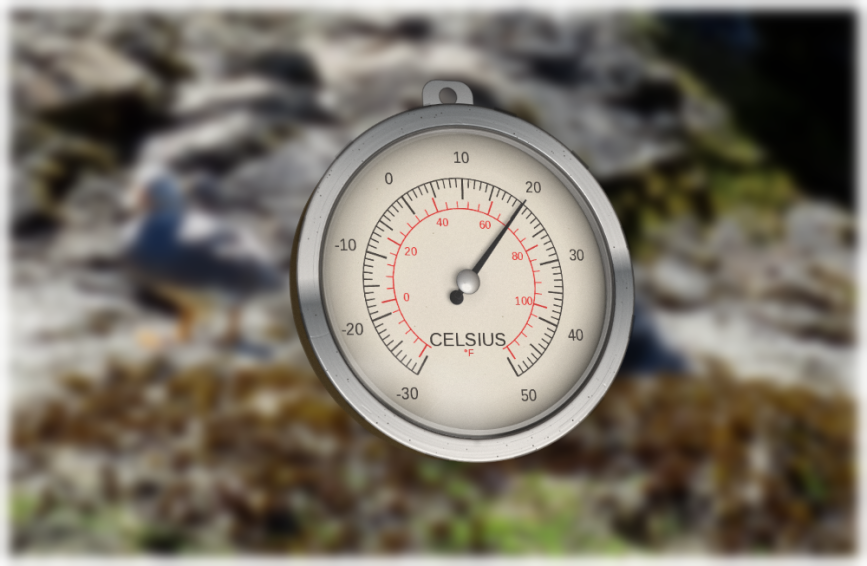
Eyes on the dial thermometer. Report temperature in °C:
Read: 20 °C
